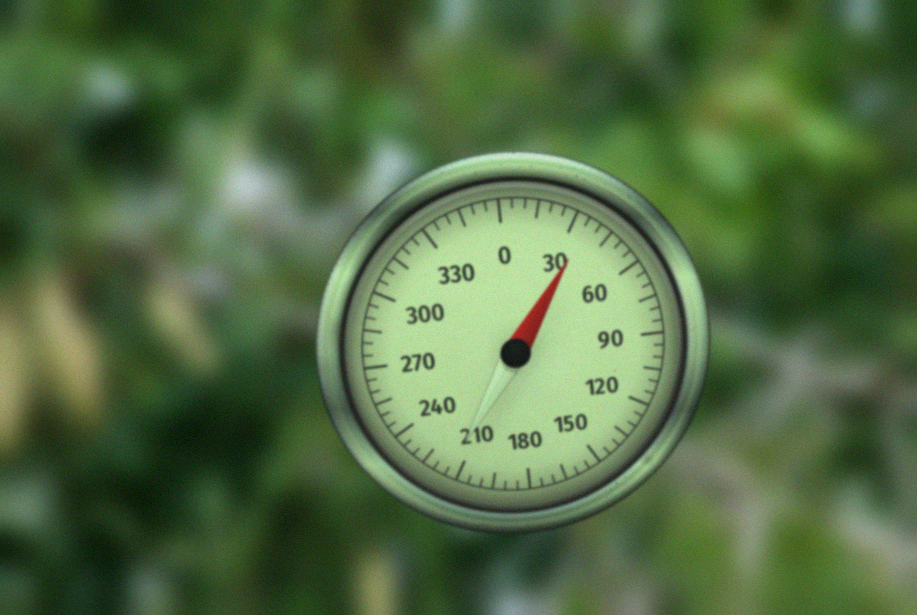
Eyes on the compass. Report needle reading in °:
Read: 35 °
